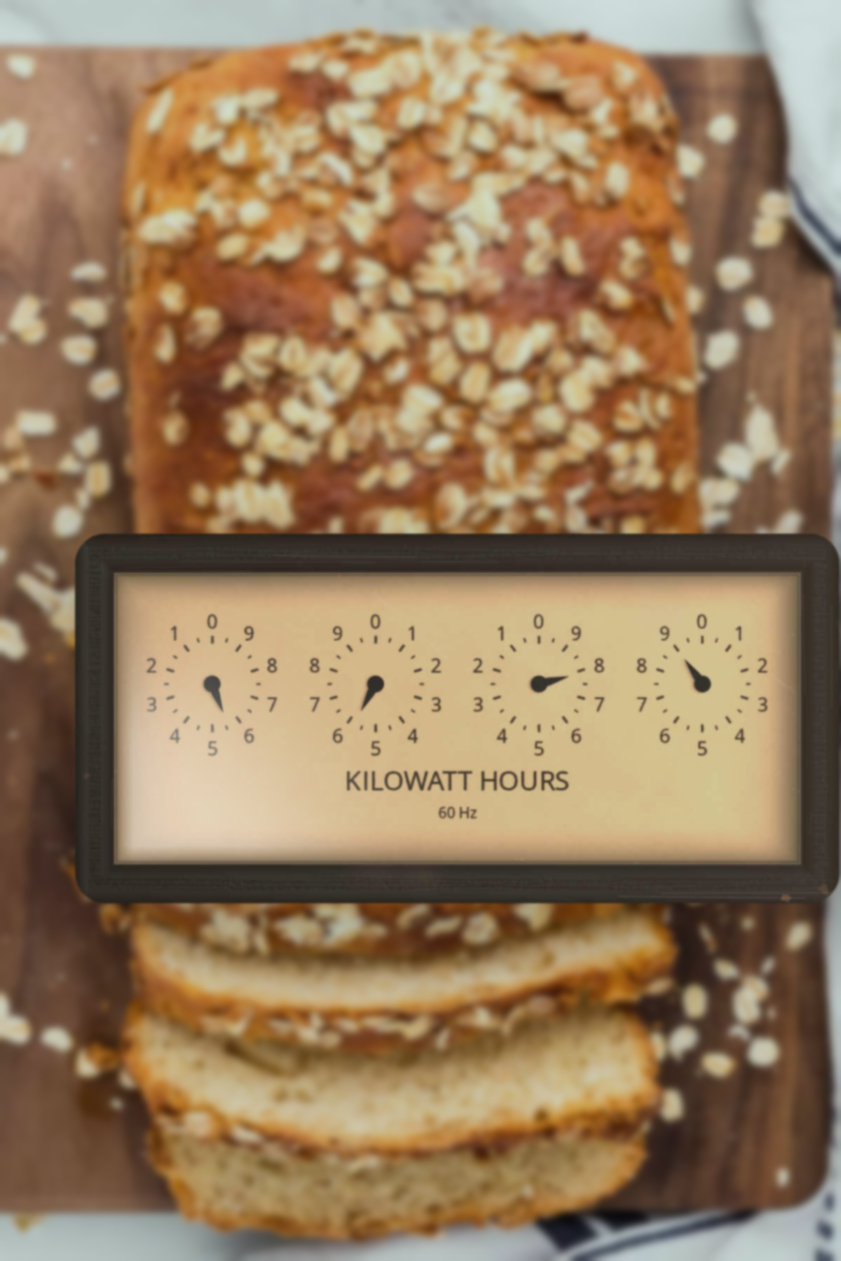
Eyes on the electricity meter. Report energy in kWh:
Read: 5579 kWh
